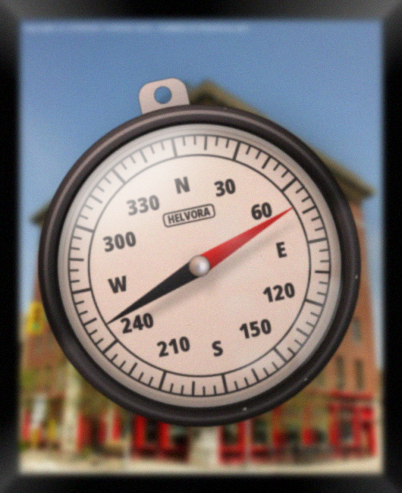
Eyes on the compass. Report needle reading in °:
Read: 70 °
